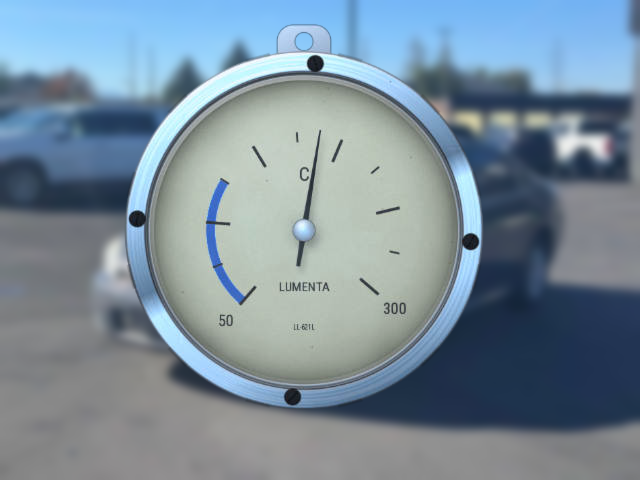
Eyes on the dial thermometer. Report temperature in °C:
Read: 187.5 °C
